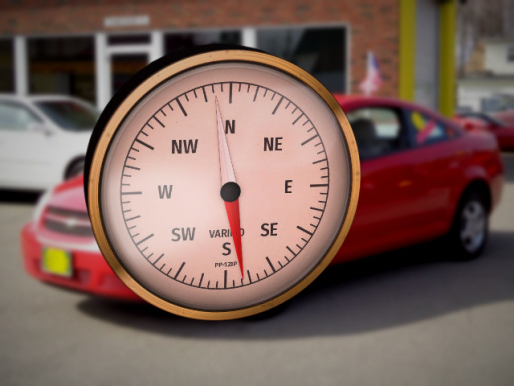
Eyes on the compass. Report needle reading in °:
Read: 170 °
